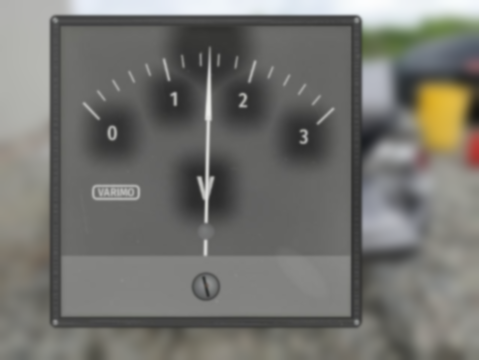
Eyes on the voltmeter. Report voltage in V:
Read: 1.5 V
